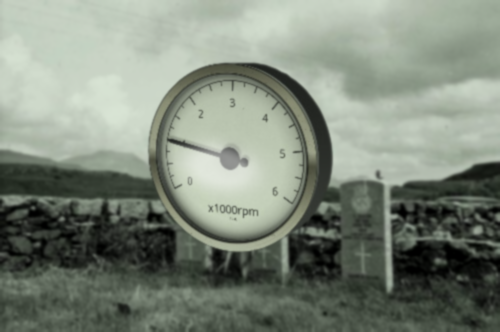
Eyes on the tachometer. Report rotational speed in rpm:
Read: 1000 rpm
